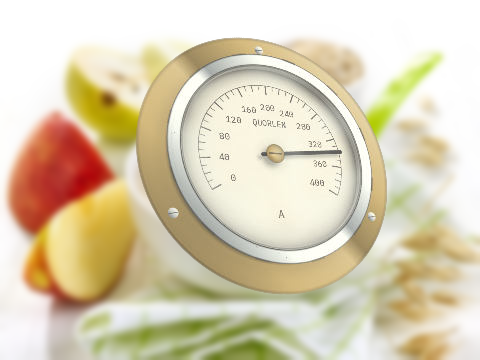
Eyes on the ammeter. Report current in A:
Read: 340 A
